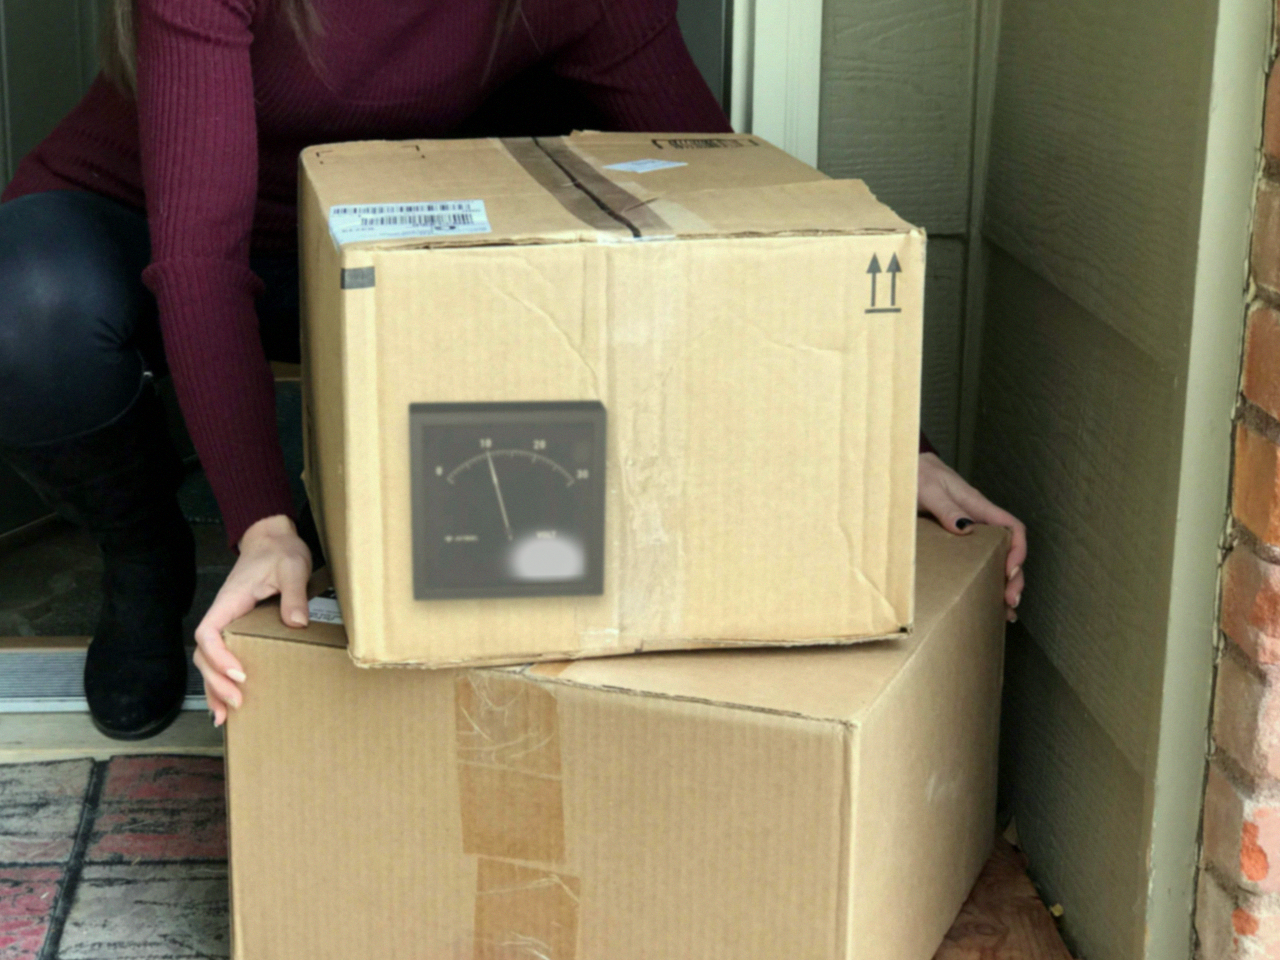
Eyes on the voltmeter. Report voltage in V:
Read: 10 V
